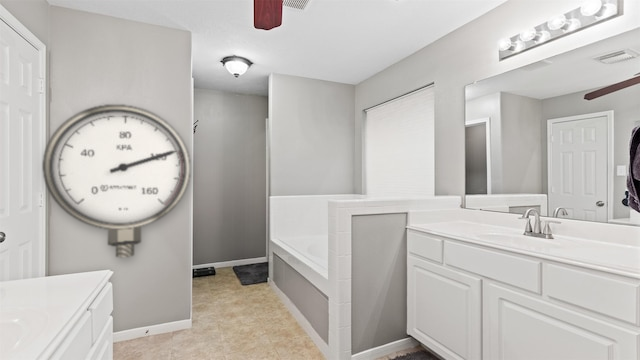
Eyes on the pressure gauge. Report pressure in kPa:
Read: 120 kPa
